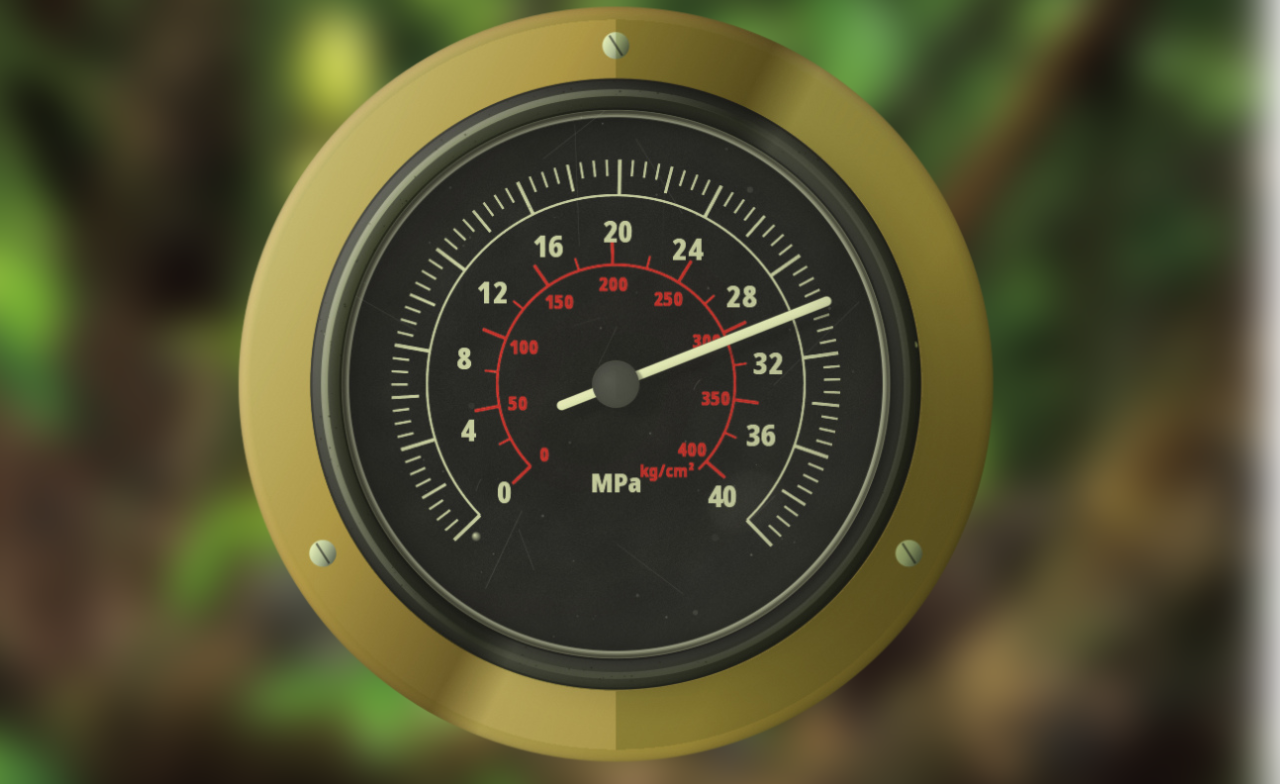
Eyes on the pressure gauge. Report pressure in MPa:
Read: 30 MPa
